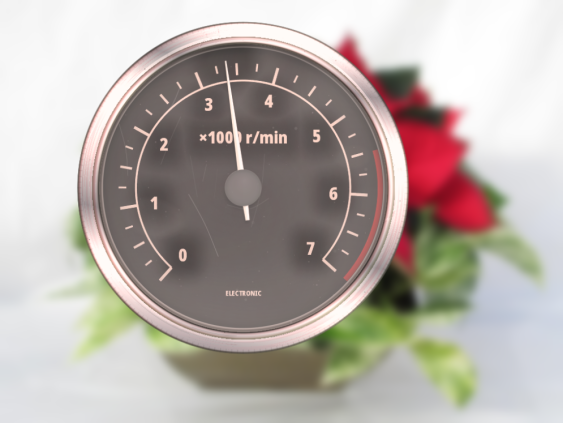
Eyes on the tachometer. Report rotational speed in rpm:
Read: 3375 rpm
